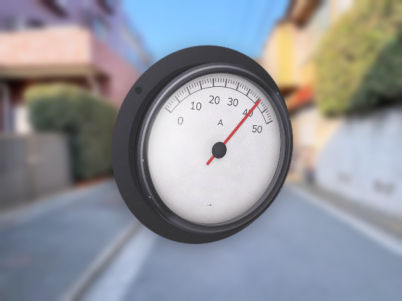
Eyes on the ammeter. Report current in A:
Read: 40 A
